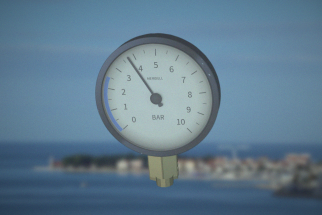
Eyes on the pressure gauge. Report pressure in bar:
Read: 3.75 bar
